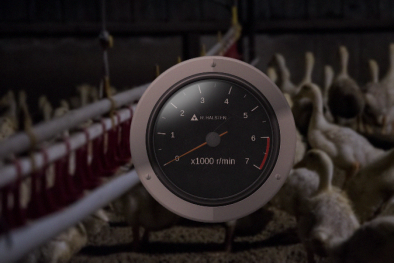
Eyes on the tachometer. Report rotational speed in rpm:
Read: 0 rpm
